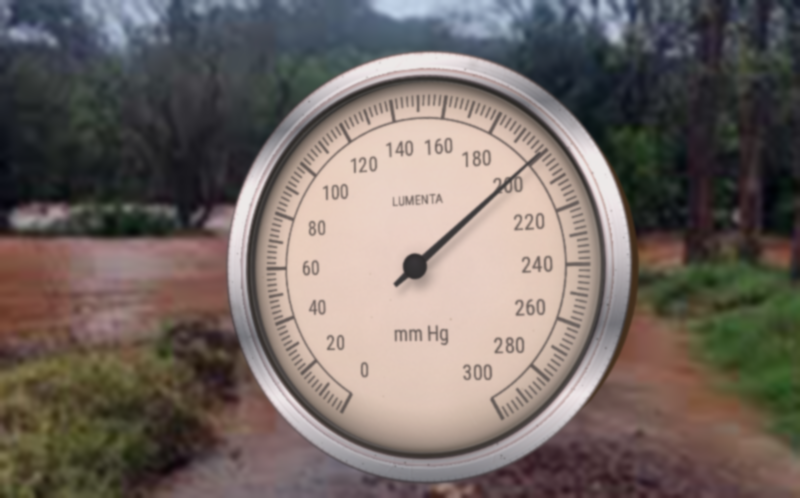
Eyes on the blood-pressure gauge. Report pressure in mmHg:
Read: 200 mmHg
